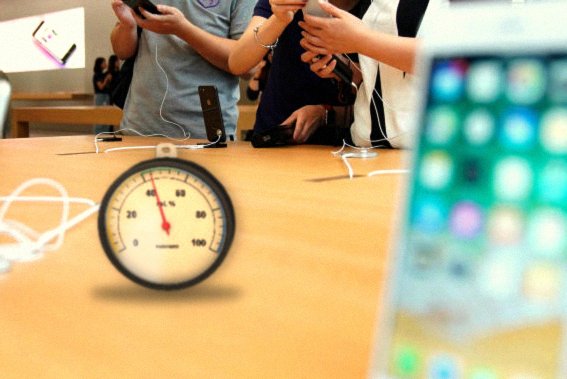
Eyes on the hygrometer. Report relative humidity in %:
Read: 44 %
